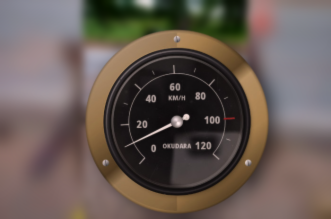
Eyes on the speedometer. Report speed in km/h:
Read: 10 km/h
